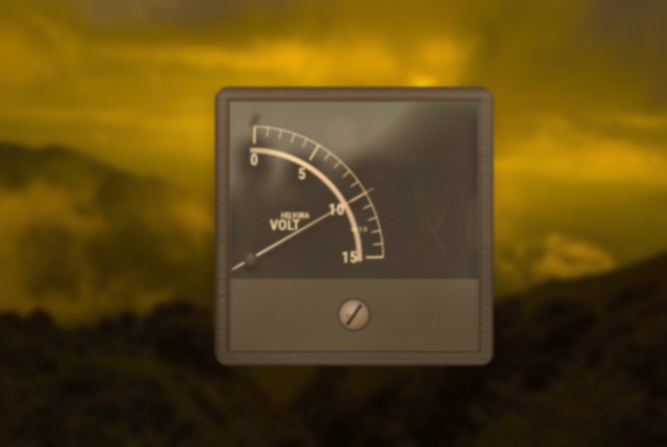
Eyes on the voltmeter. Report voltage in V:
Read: 10 V
